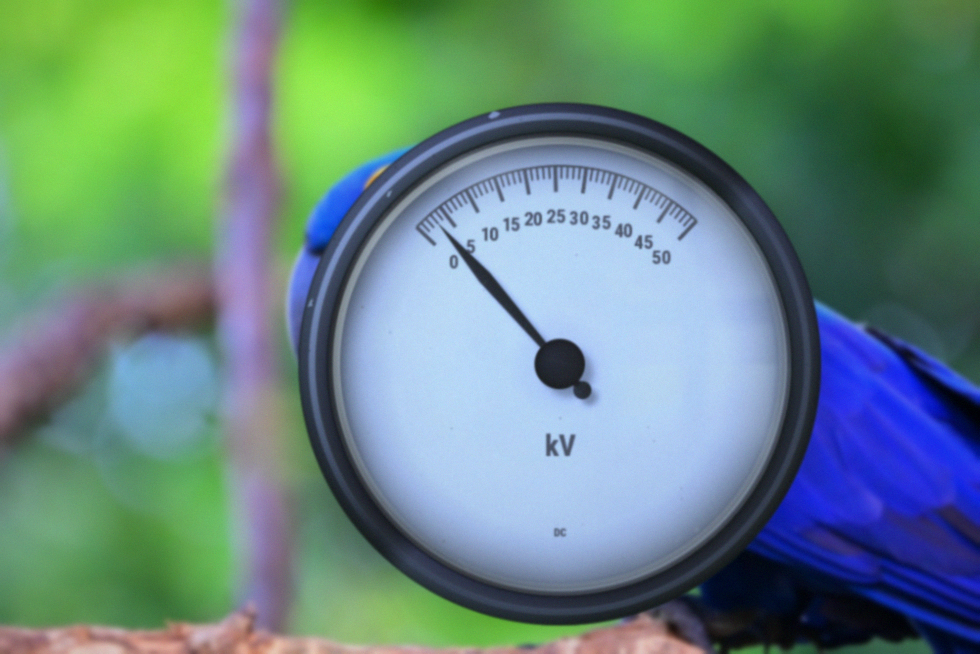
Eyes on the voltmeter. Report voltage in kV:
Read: 3 kV
